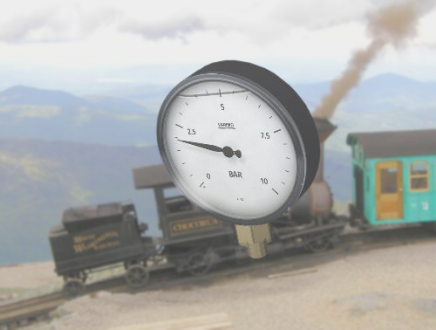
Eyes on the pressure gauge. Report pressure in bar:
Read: 2 bar
